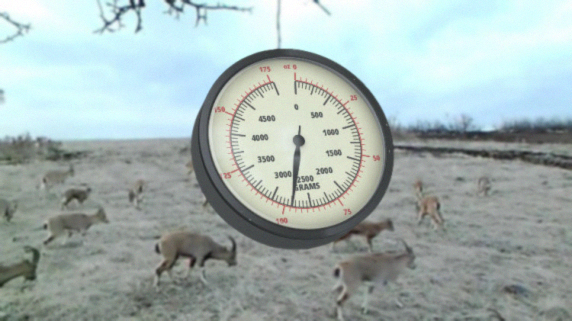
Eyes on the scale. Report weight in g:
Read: 2750 g
